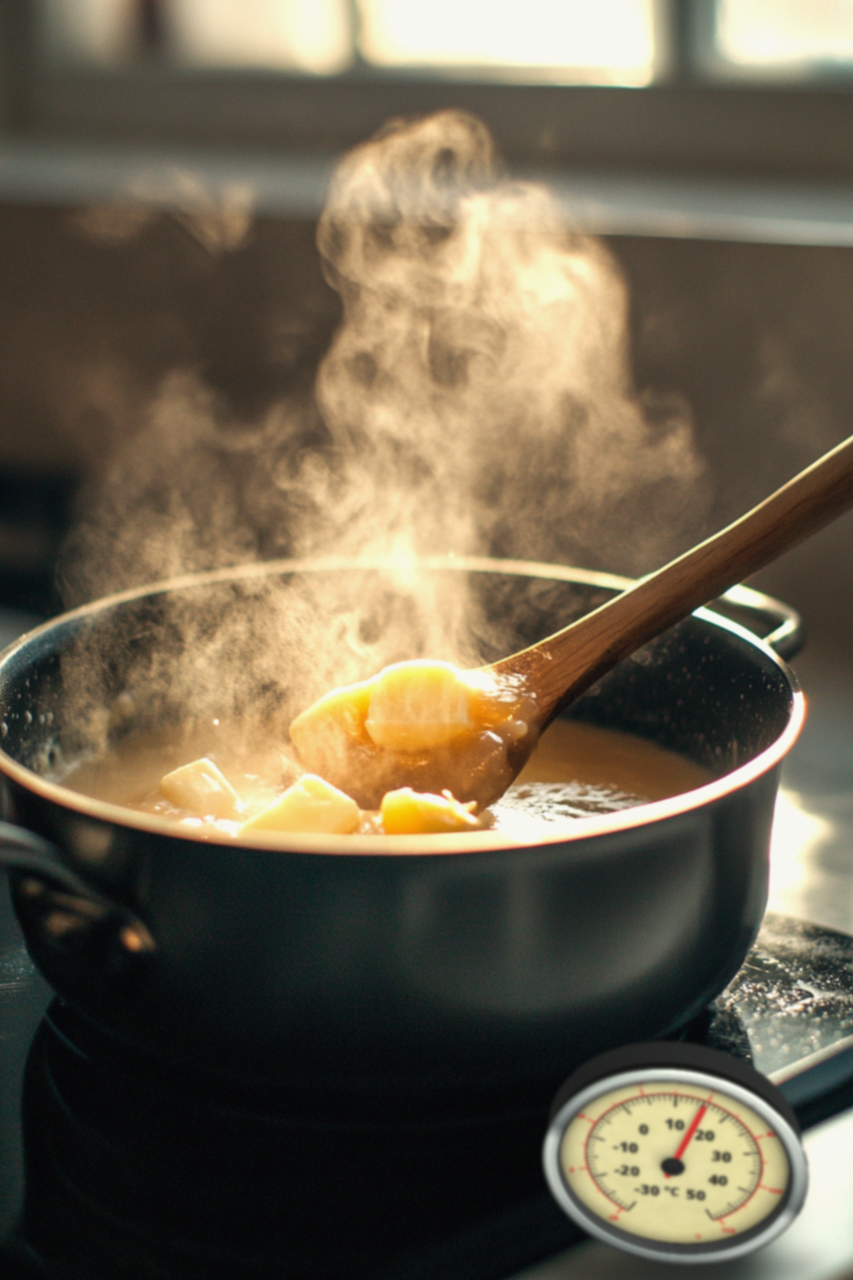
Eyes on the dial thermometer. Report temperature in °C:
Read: 15 °C
